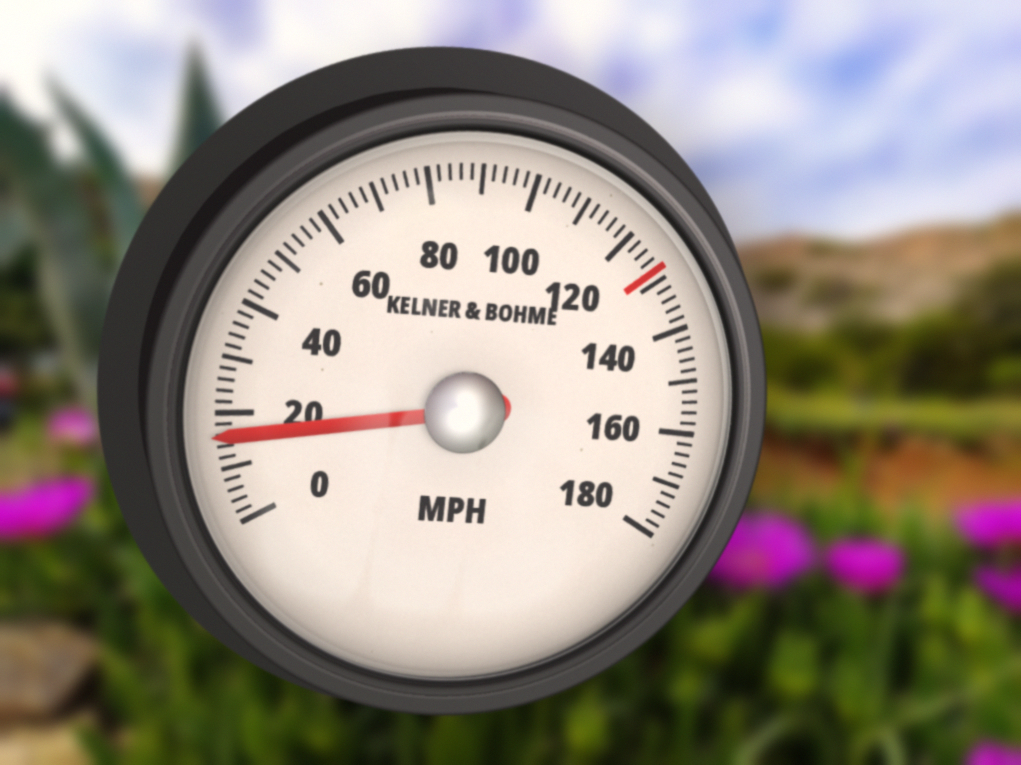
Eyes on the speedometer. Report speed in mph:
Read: 16 mph
